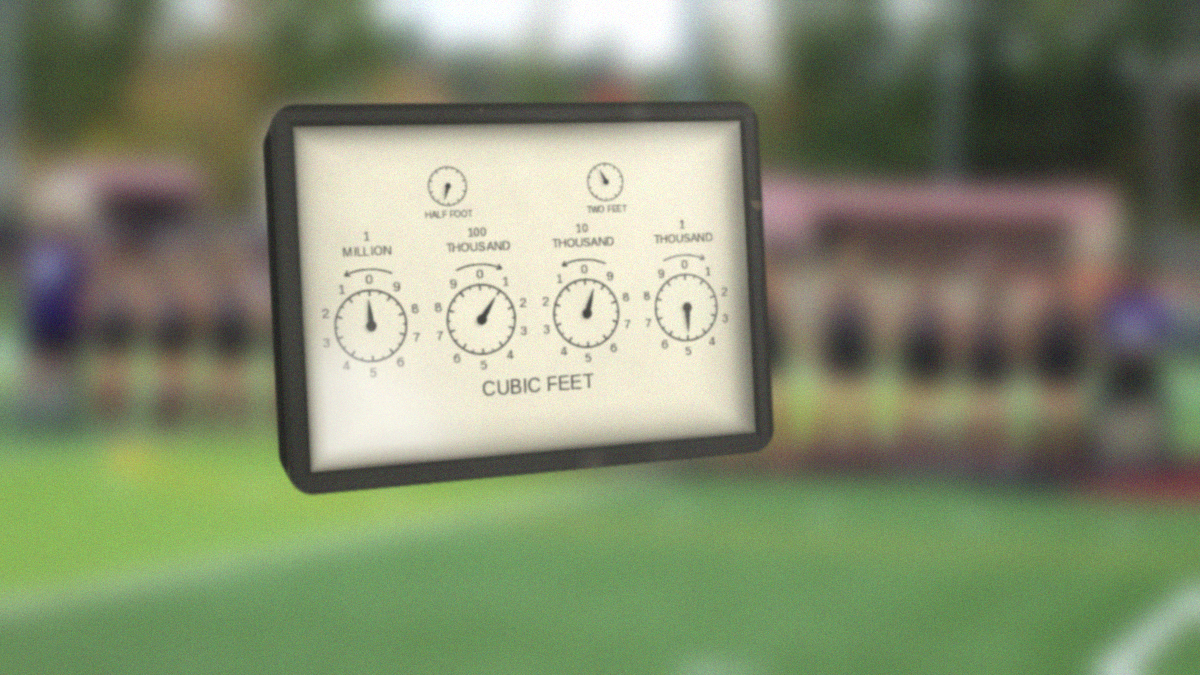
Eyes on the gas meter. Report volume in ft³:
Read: 9500 ft³
